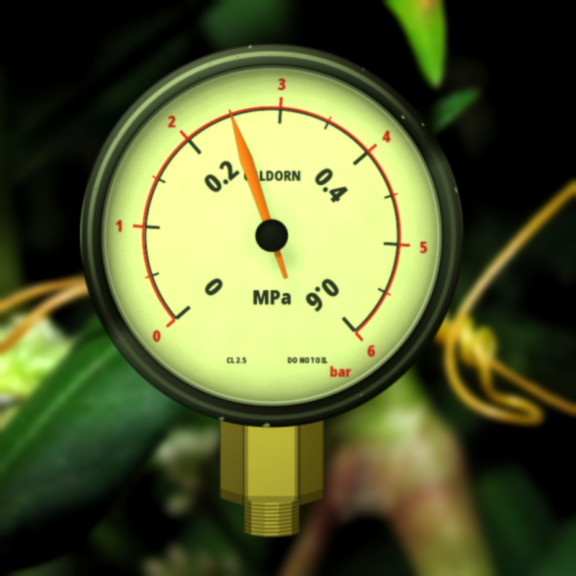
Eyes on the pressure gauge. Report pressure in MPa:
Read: 0.25 MPa
